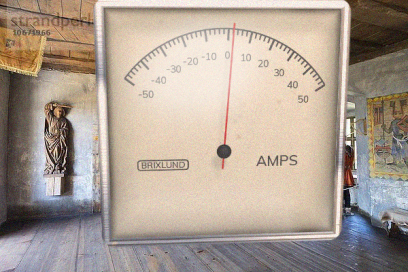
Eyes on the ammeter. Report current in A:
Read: 2 A
